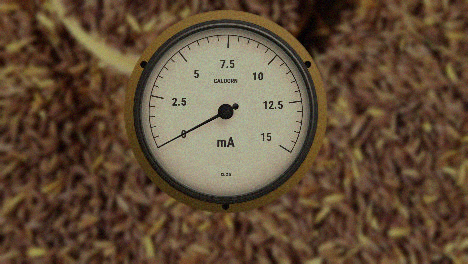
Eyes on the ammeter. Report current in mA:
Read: 0 mA
